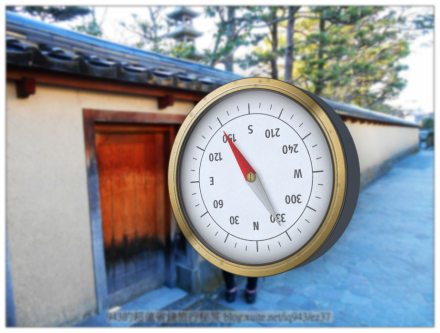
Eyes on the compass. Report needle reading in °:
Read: 150 °
